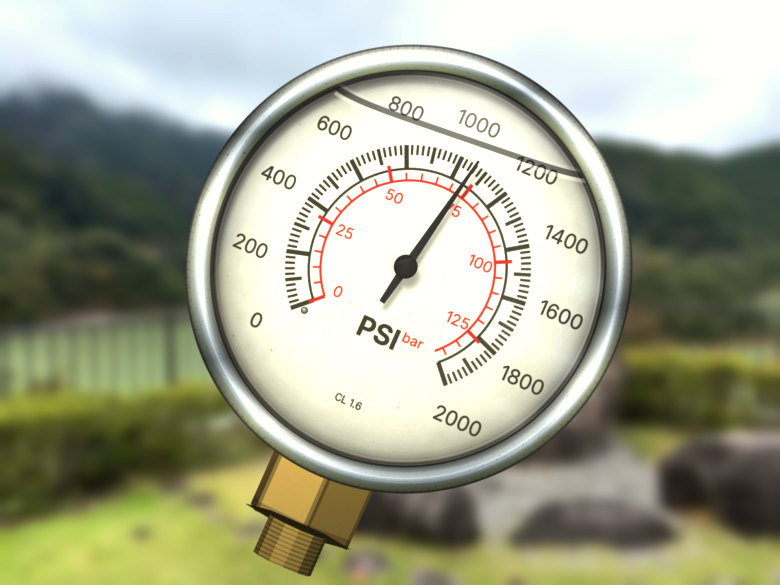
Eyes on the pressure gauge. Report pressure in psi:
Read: 1060 psi
